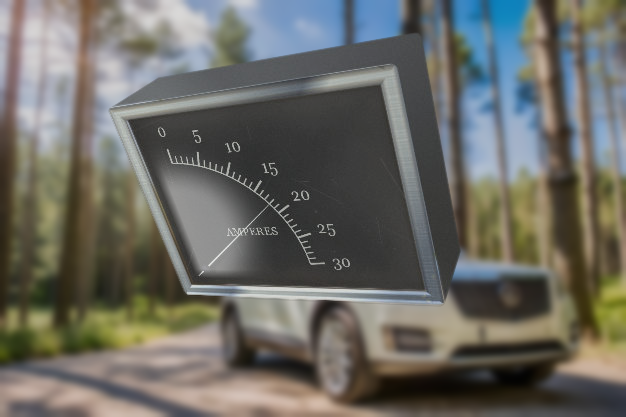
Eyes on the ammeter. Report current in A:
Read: 18 A
